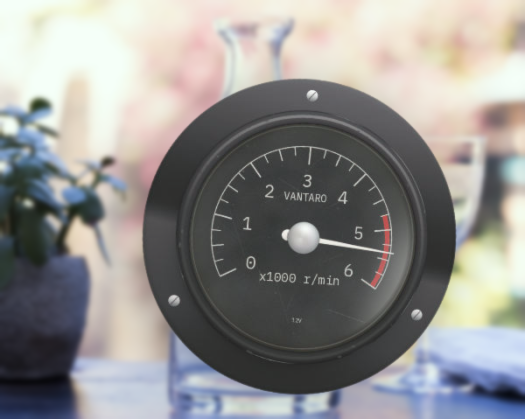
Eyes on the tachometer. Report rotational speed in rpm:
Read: 5375 rpm
